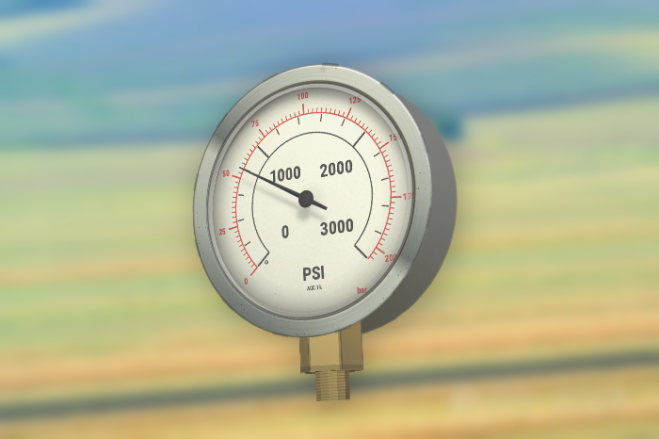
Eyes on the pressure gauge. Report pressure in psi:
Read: 800 psi
